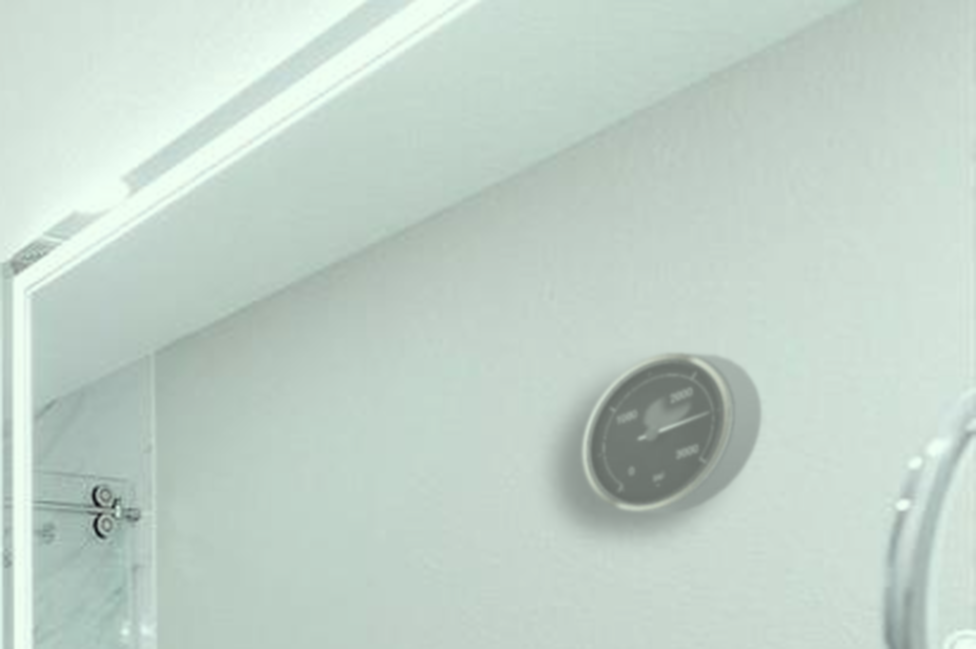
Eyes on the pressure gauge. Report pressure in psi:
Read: 2500 psi
